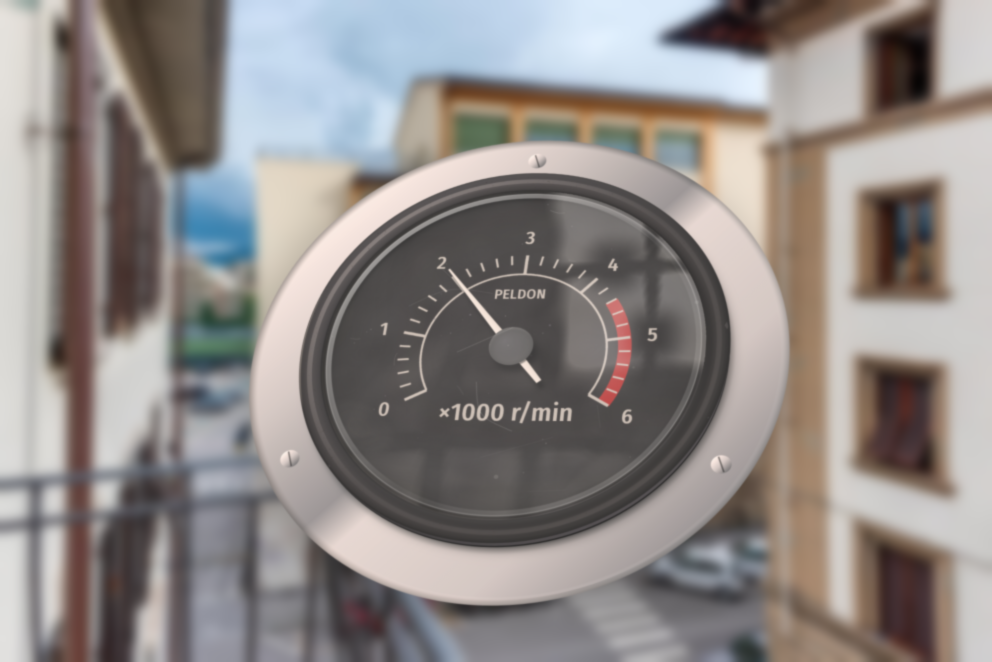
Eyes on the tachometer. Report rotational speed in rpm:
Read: 2000 rpm
